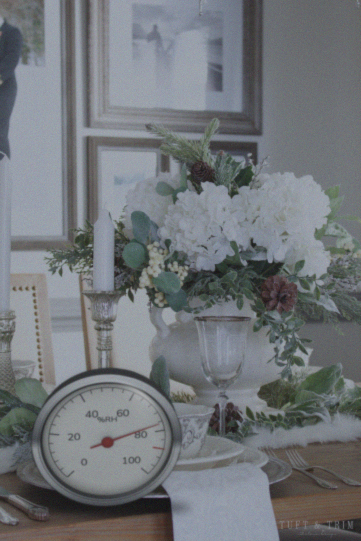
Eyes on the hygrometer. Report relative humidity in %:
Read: 76 %
